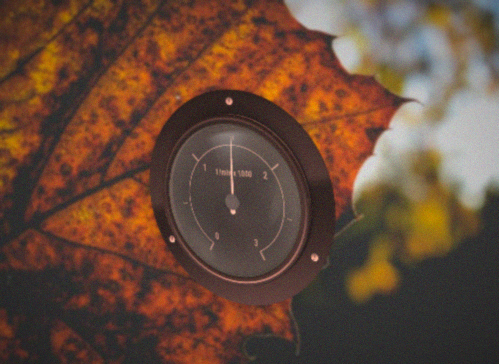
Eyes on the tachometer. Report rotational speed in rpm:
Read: 1500 rpm
